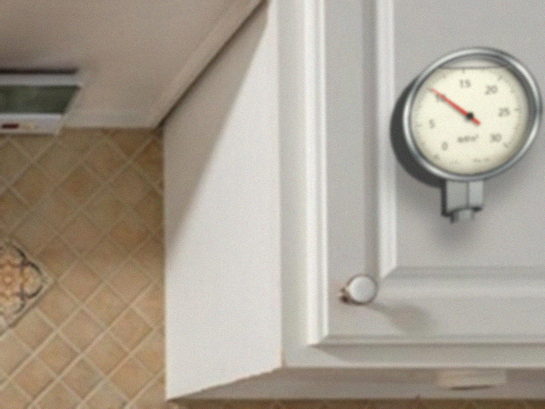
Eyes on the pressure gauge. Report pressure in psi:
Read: 10 psi
